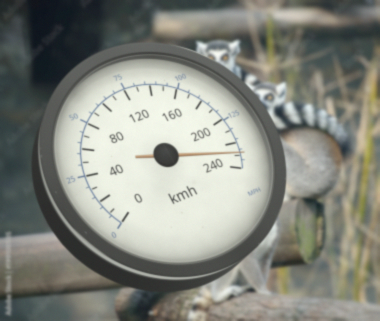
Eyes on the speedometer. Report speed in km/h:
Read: 230 km/h
